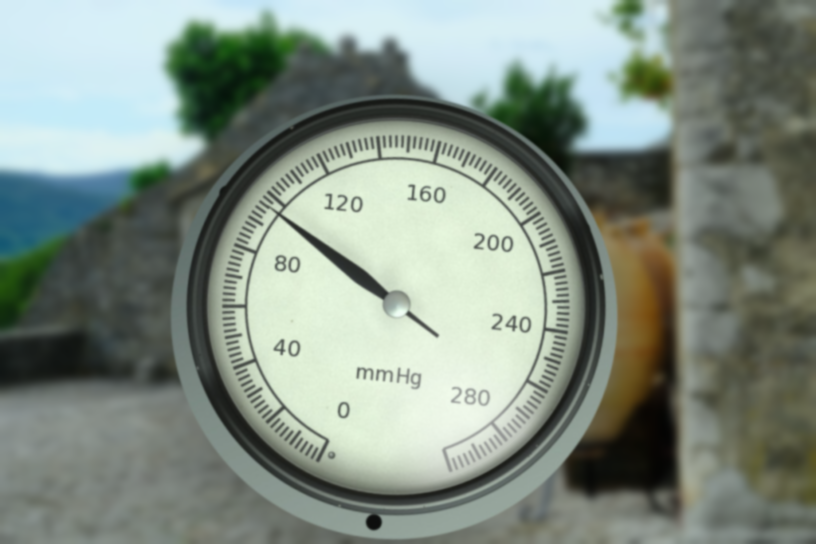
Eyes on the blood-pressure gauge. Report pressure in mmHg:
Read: 96 mmHg
